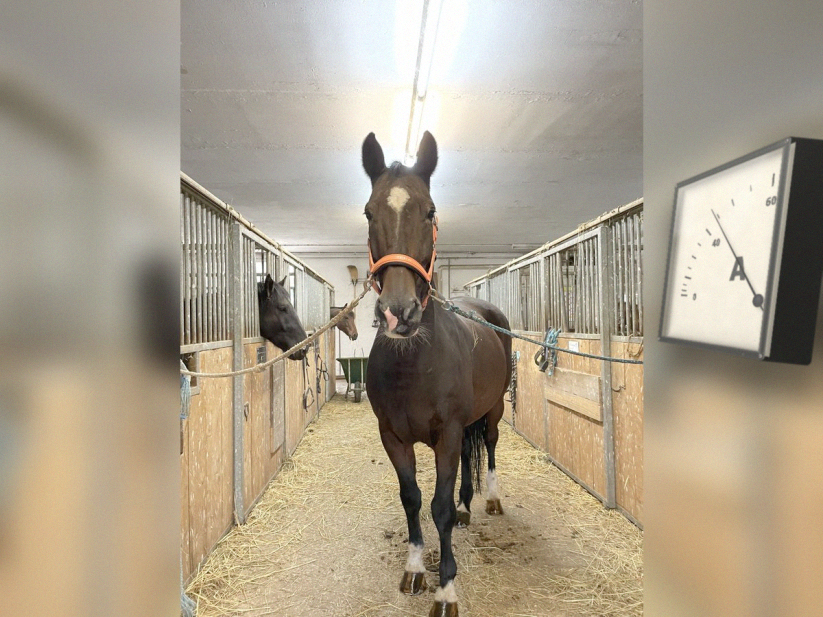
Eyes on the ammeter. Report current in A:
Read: 45 A
